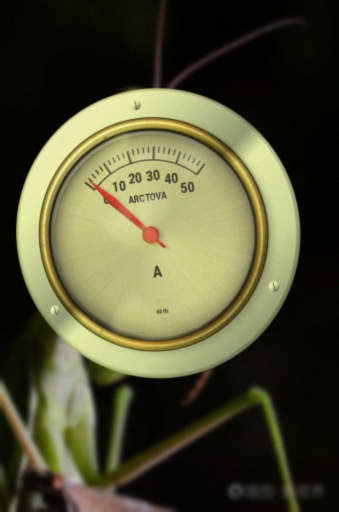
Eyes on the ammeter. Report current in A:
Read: 2 A
